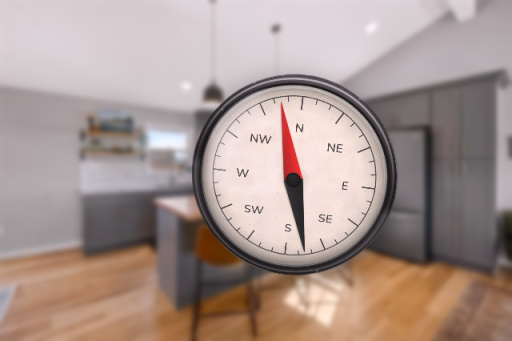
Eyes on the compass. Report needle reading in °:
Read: 345 °
